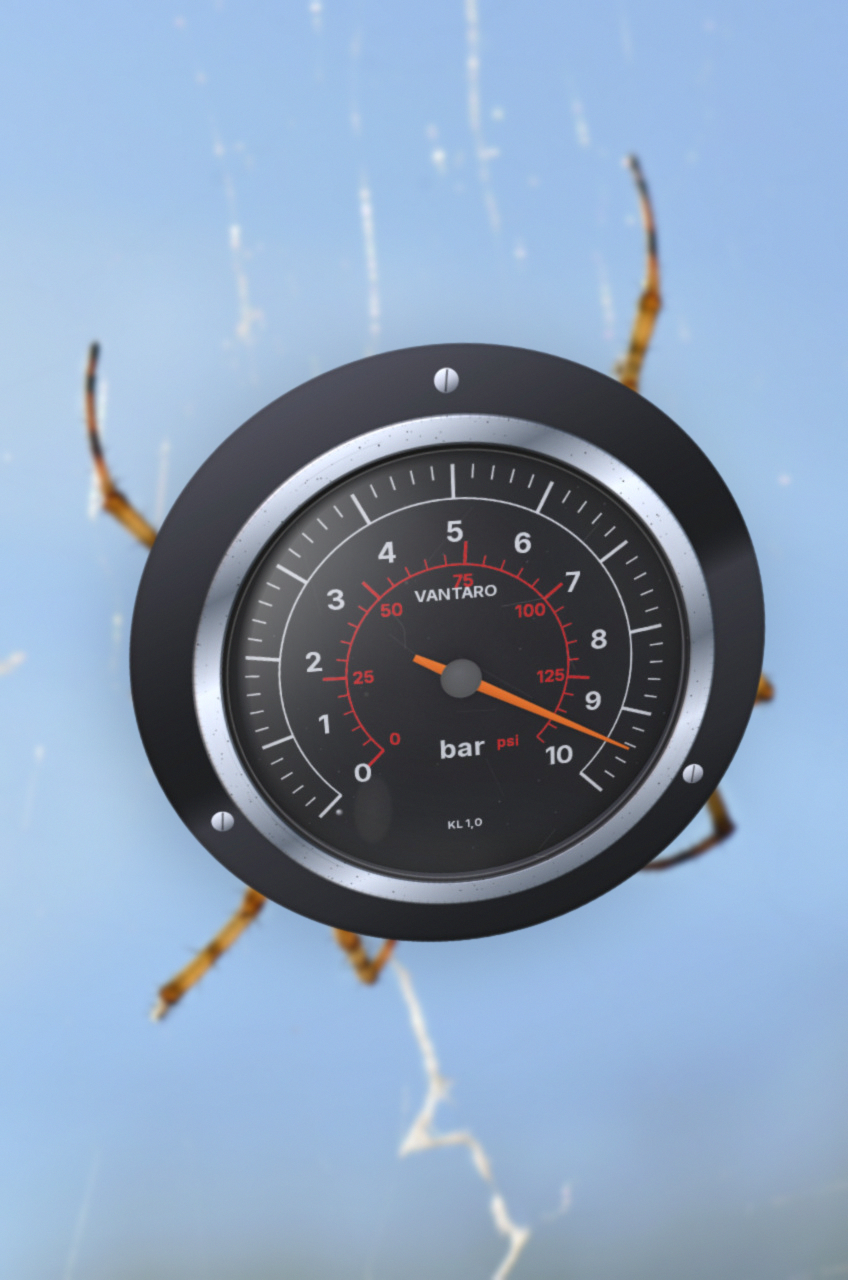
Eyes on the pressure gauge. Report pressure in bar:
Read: 9.4 bar
